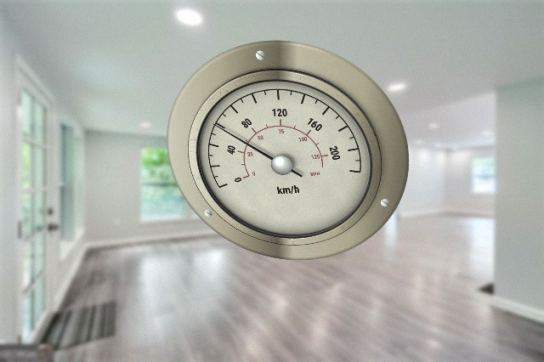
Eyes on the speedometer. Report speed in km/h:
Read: 60 km/h
